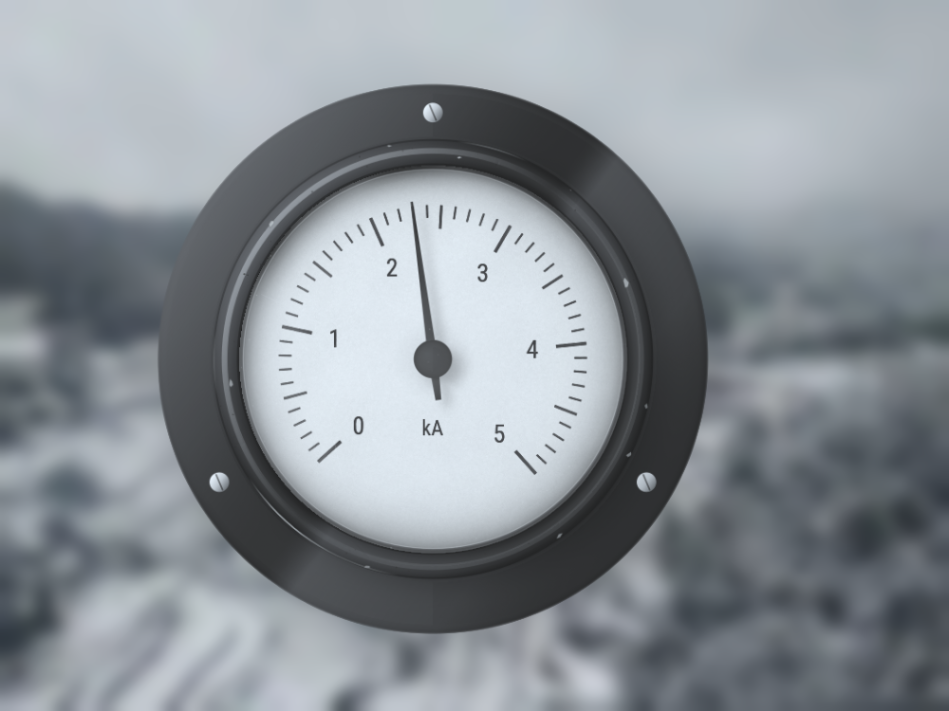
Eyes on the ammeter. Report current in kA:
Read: 2.3 kA
